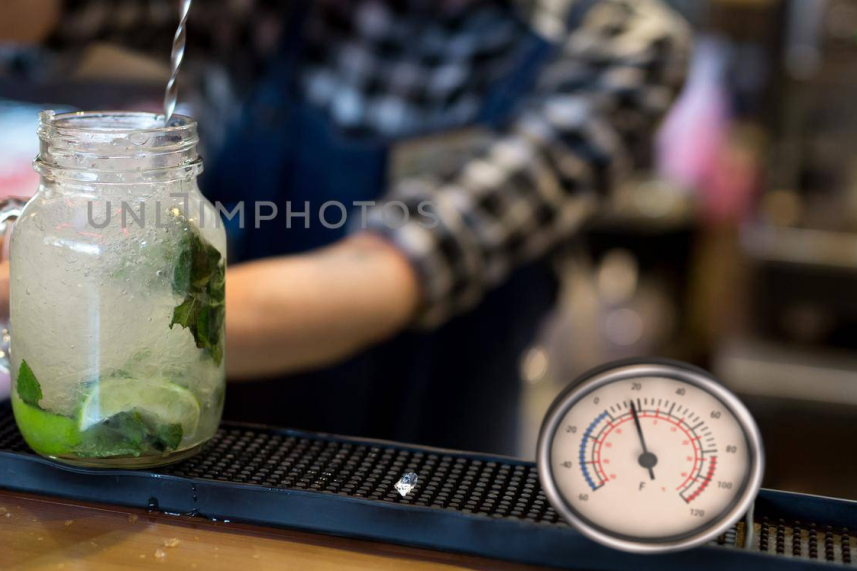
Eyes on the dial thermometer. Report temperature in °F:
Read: 16 °F
